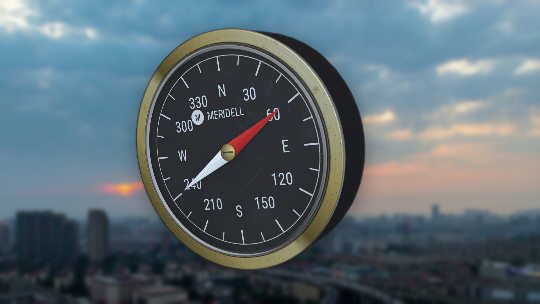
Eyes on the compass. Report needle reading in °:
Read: 60 °
